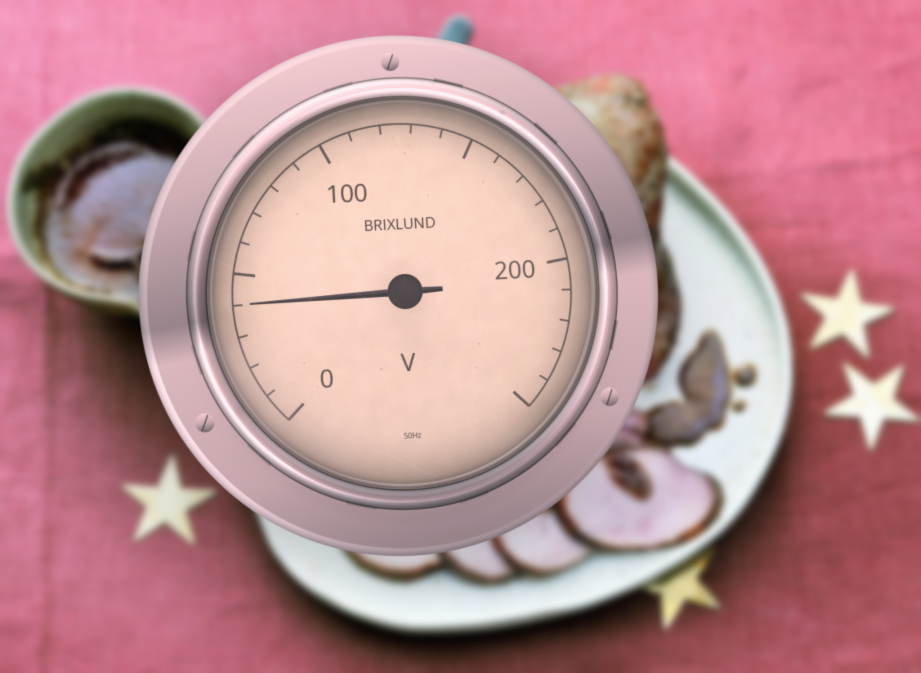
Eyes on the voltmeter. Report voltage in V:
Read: 40 V
